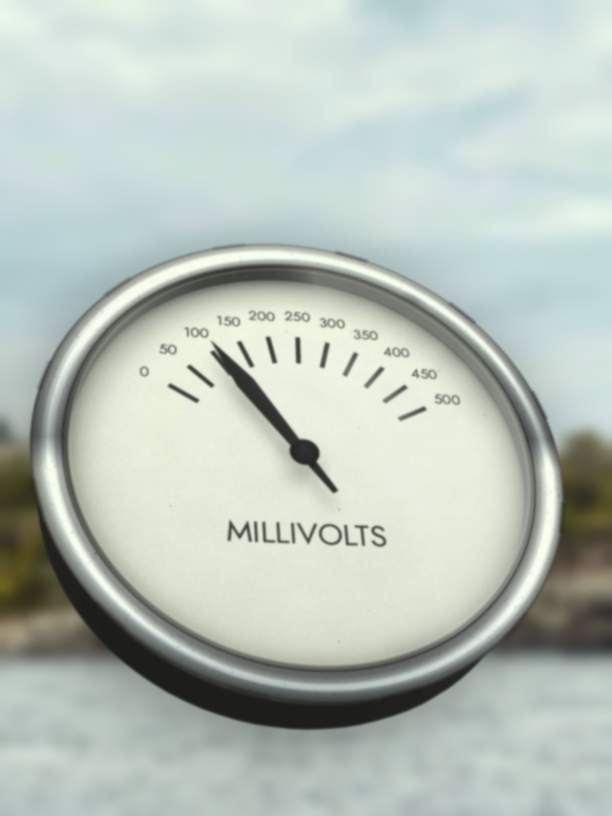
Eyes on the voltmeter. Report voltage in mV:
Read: 100 mV
